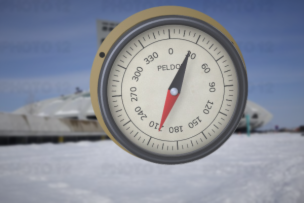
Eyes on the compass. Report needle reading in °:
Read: 205 °
